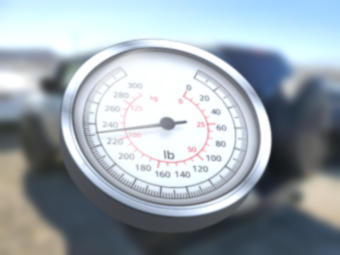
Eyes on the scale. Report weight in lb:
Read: 230 lb
